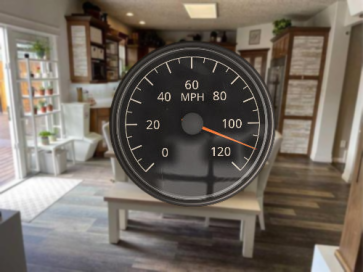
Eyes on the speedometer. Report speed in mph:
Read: 110 mph
